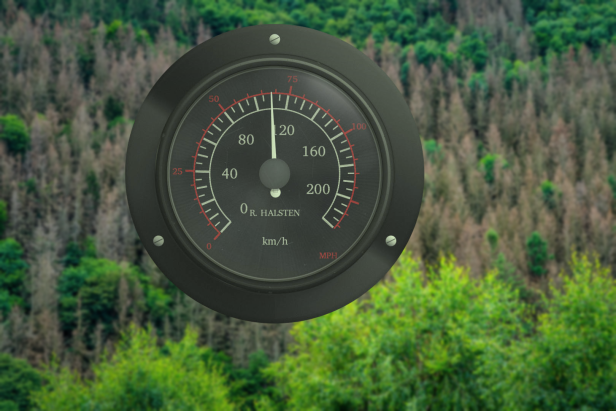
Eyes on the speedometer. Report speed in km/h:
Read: 110 km/h
